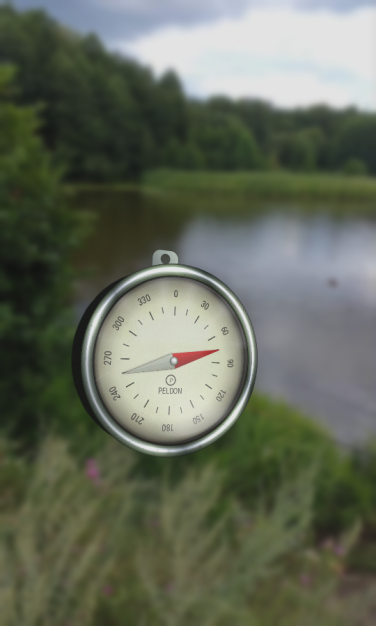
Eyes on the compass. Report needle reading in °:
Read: 75 °
